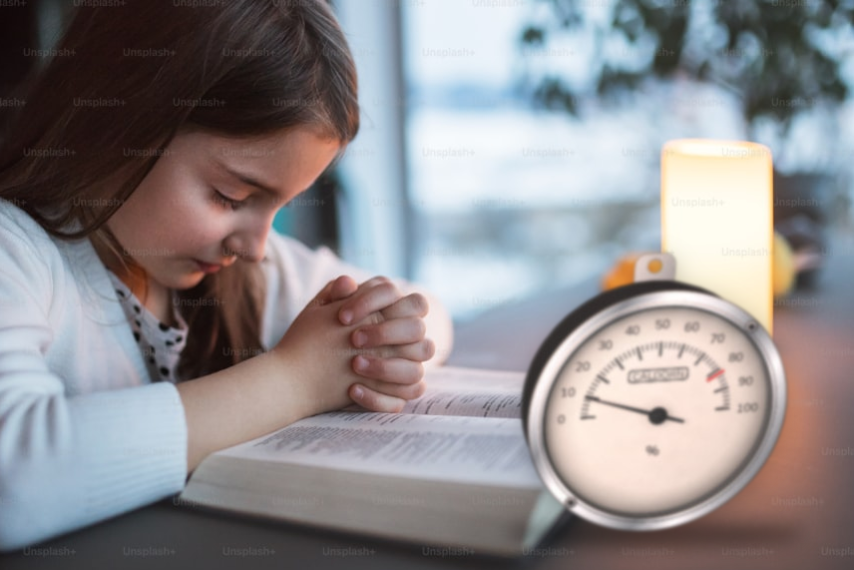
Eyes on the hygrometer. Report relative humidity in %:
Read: 10 %
